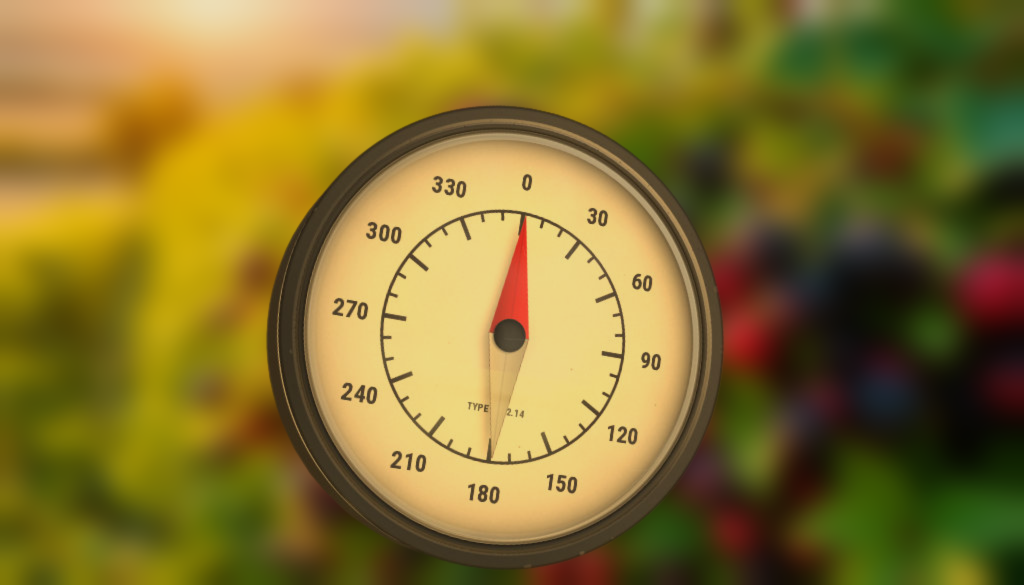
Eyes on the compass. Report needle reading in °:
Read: 0 °
